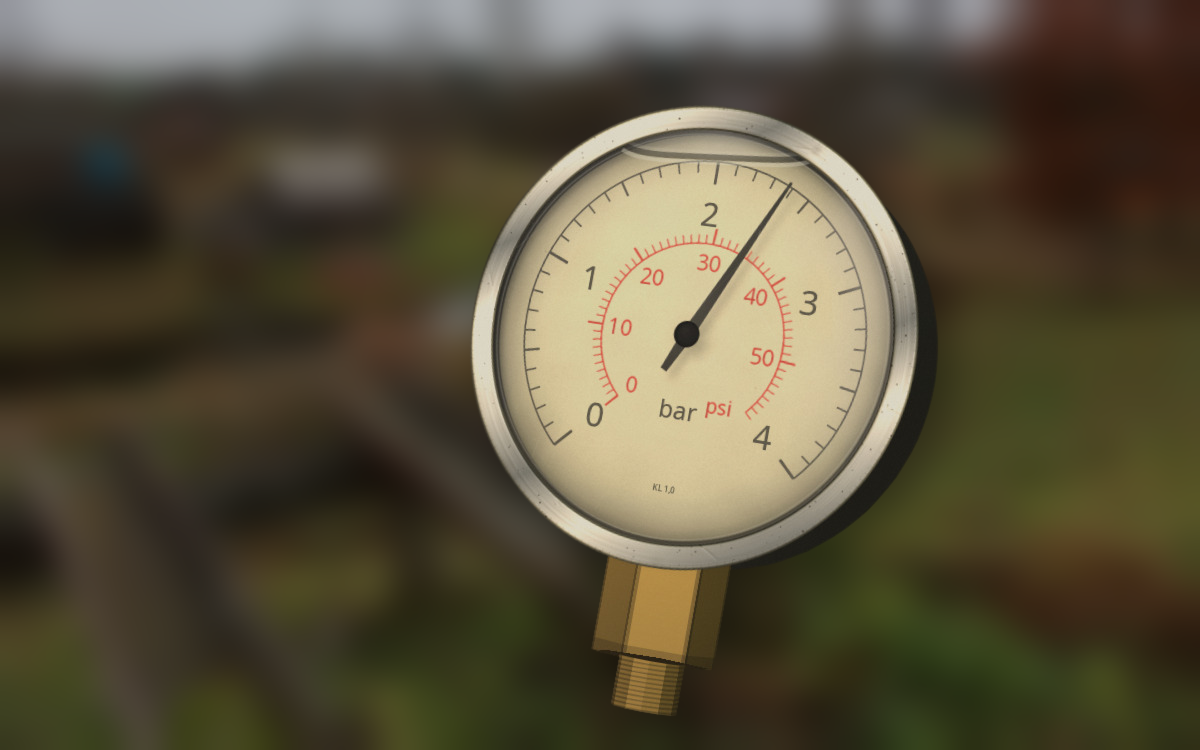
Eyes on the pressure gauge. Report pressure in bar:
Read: 2.4 bar
